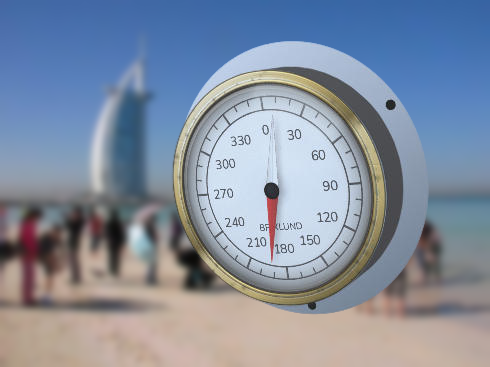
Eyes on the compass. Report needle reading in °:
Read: 190 °
